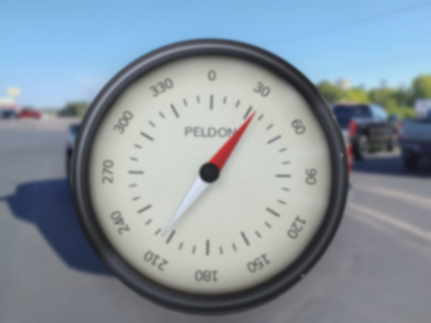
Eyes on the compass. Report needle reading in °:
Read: 35 °
